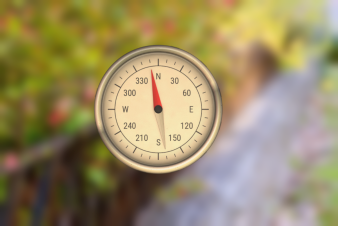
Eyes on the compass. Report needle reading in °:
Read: 350 °
